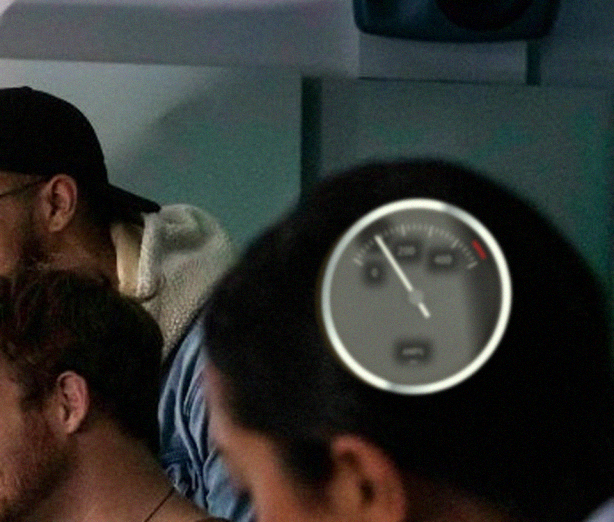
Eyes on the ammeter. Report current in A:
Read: 100 A
